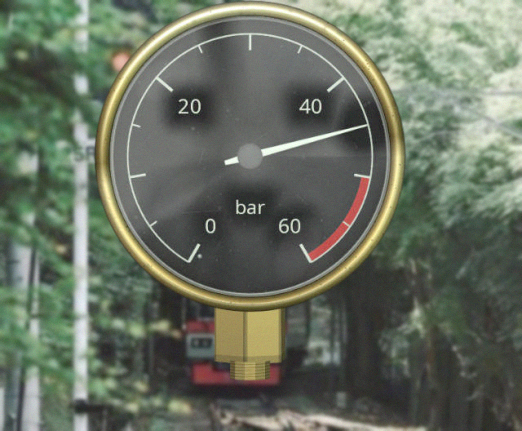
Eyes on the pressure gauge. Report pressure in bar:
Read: 45 bar
